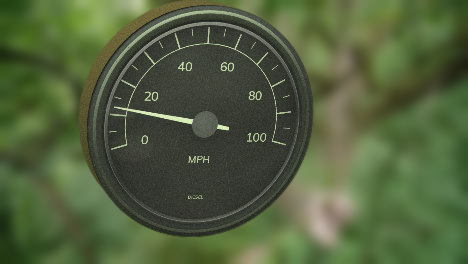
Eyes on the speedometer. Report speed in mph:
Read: 12.5 mph
